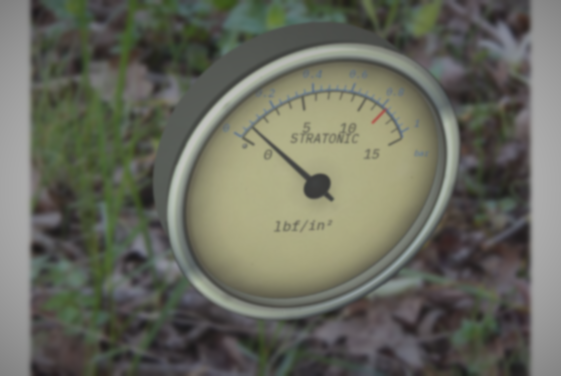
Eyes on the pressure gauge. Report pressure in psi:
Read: 1 psi
